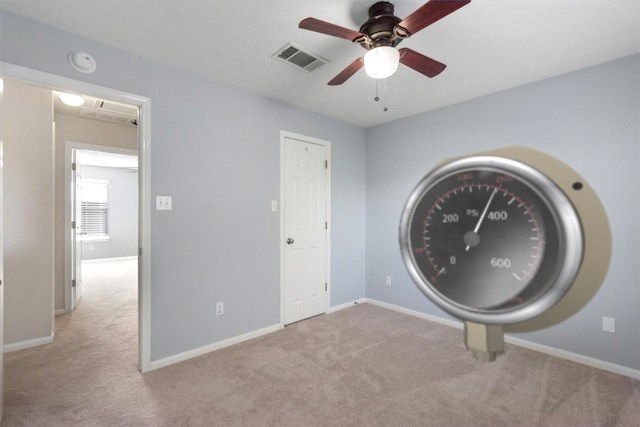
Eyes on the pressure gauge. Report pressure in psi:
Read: 360 psi
